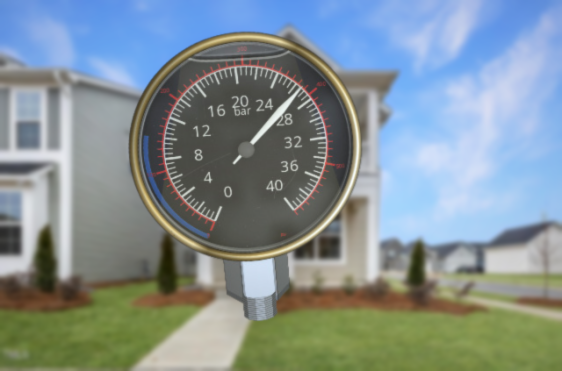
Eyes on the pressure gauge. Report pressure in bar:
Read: 26.5 bar
